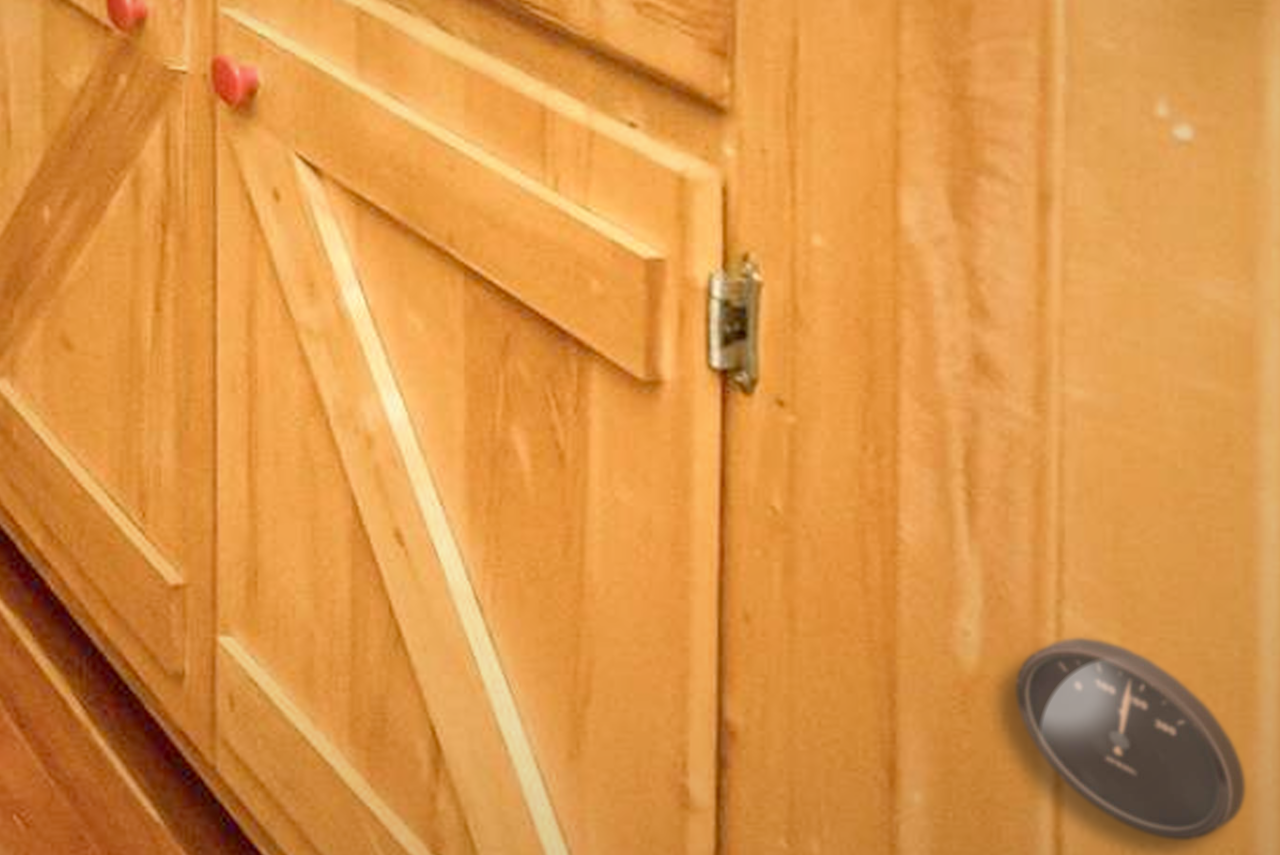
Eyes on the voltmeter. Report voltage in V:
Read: 175 V
